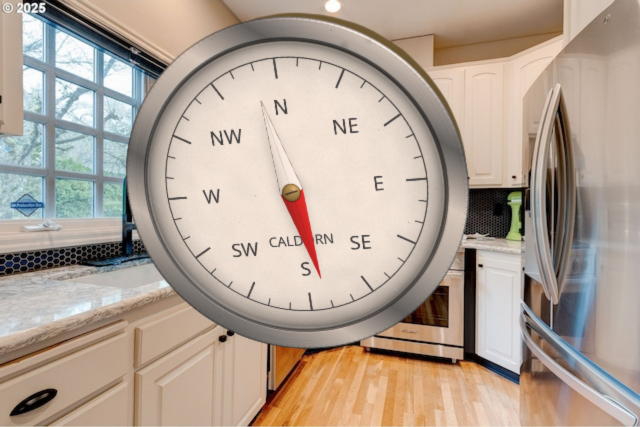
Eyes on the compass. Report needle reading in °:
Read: 170 °
